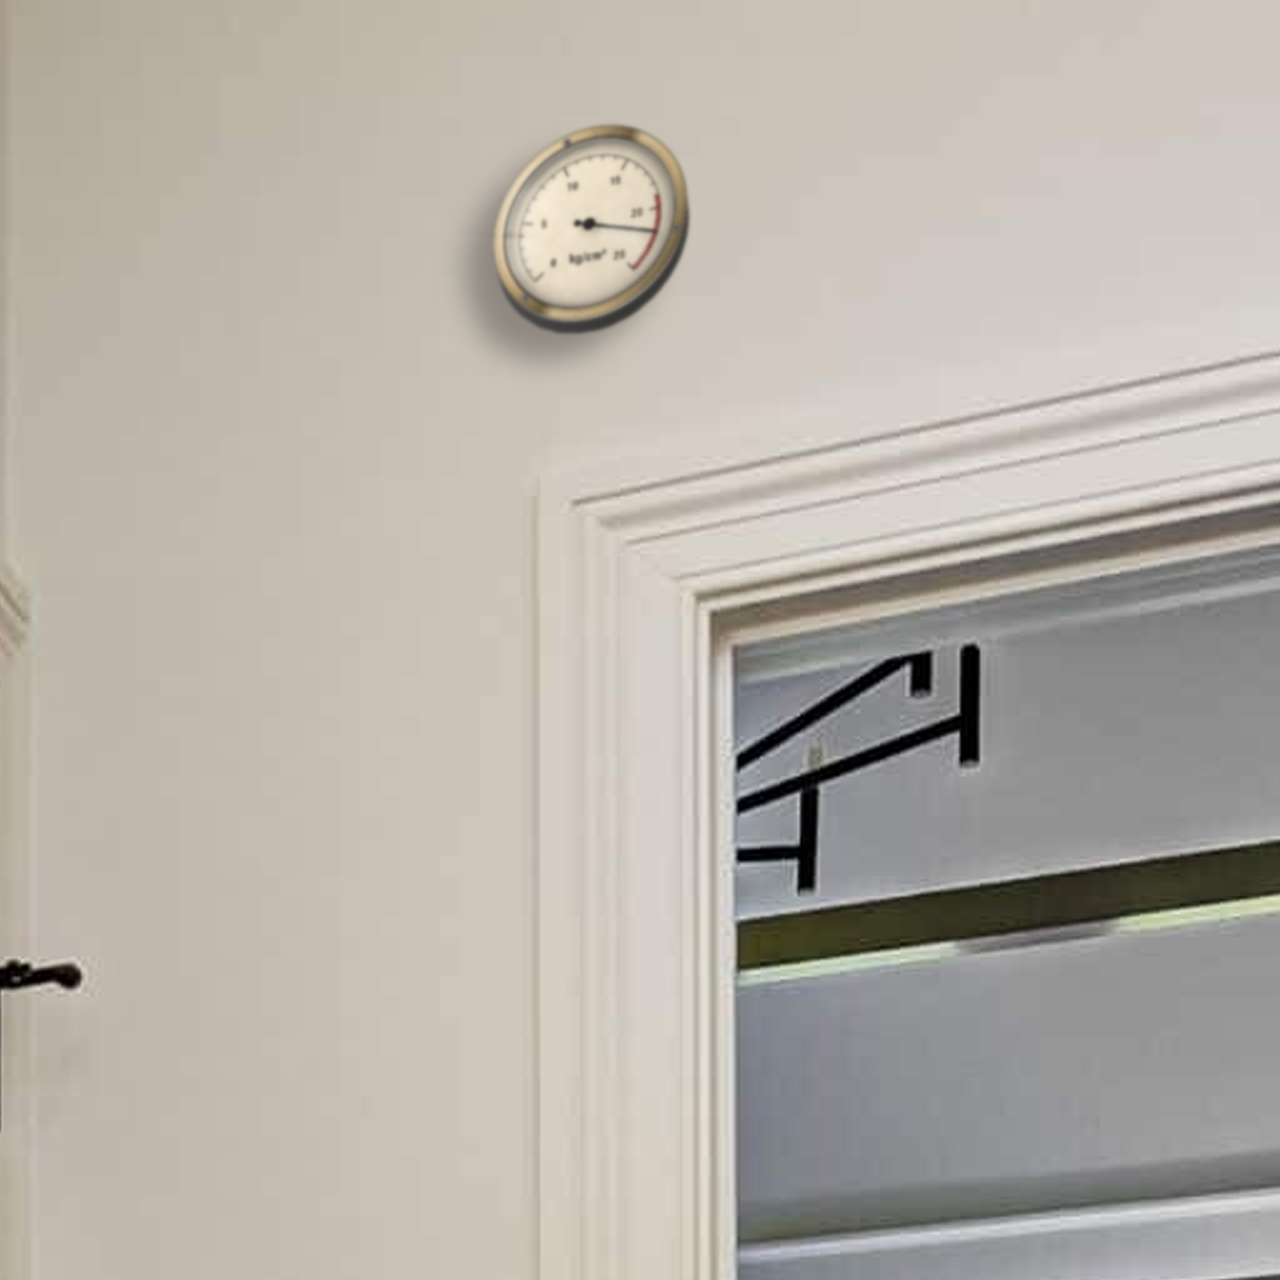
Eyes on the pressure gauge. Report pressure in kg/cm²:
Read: 22 kg/cm²
